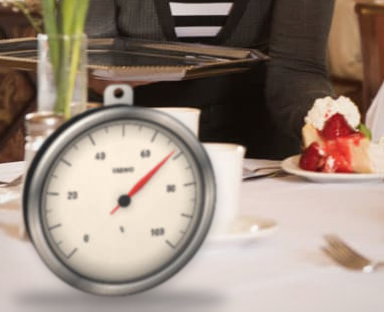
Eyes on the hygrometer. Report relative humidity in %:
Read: 67.5 %
